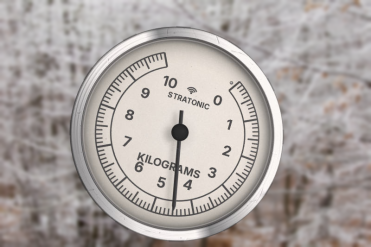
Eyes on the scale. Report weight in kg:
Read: 4.5 kg
